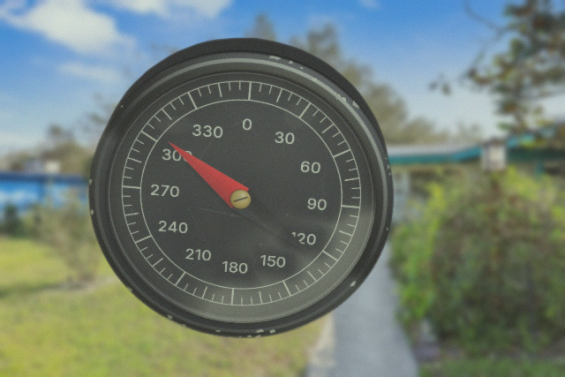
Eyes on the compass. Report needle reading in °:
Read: 305 °
